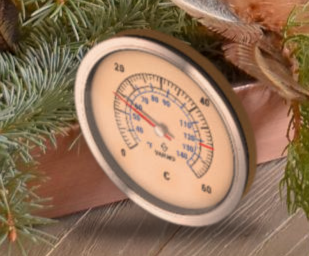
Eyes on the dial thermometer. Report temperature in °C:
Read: 15 °C
